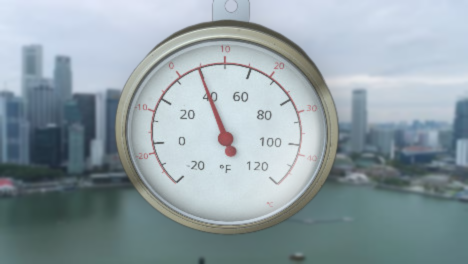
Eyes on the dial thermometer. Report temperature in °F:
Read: 40 °F
